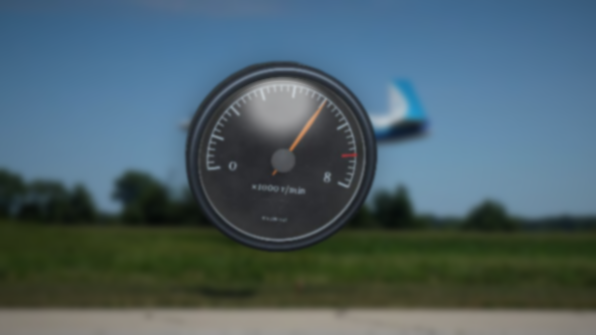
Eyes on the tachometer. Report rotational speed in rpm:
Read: 5000 rpm
